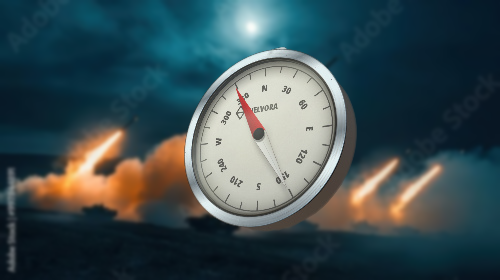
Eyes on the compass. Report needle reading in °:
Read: 330 °
